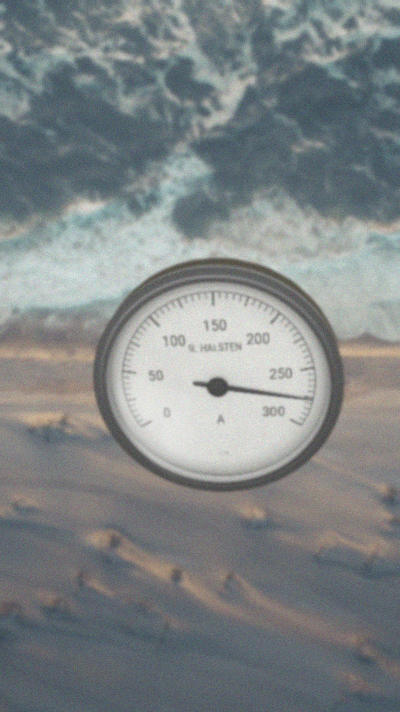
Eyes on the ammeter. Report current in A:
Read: 275 A
